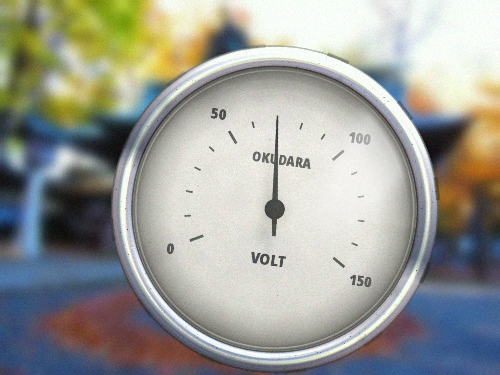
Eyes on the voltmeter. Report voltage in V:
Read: 70 V
